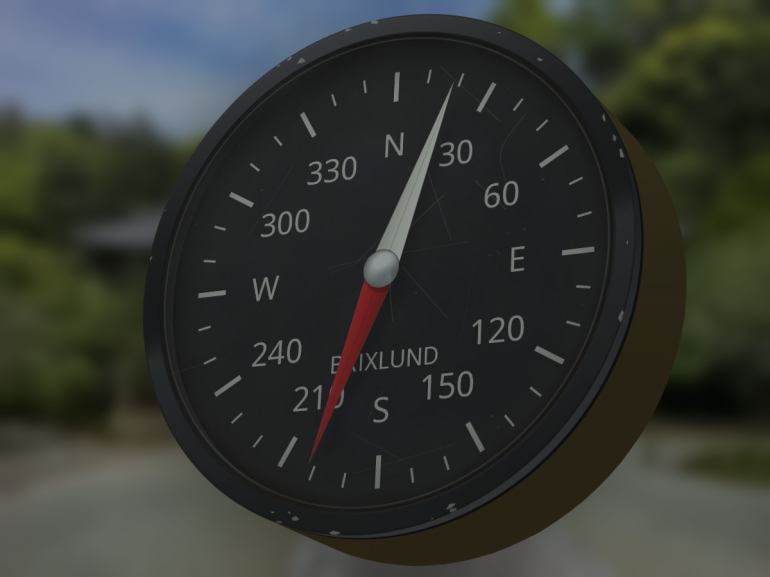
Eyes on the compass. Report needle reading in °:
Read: 200 °
